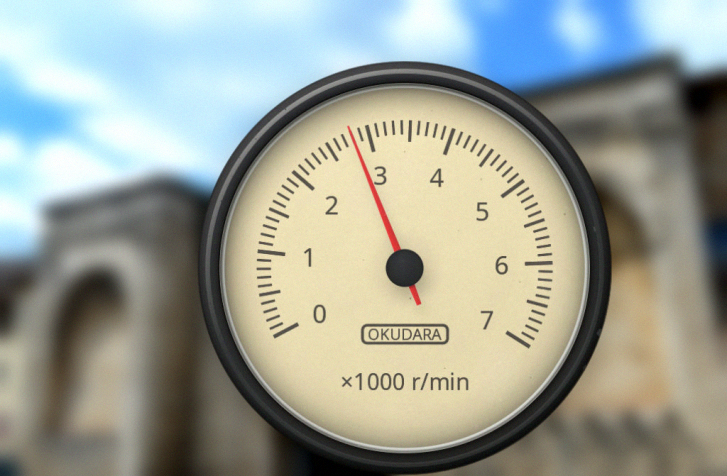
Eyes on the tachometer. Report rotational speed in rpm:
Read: 2800 rpm
